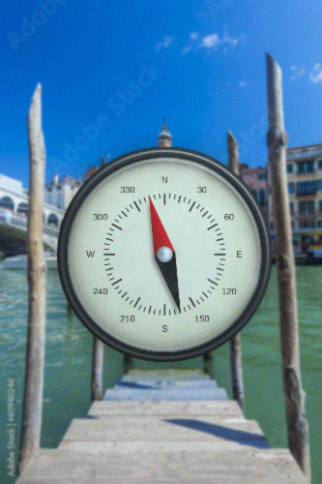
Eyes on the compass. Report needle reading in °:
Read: 345 °
